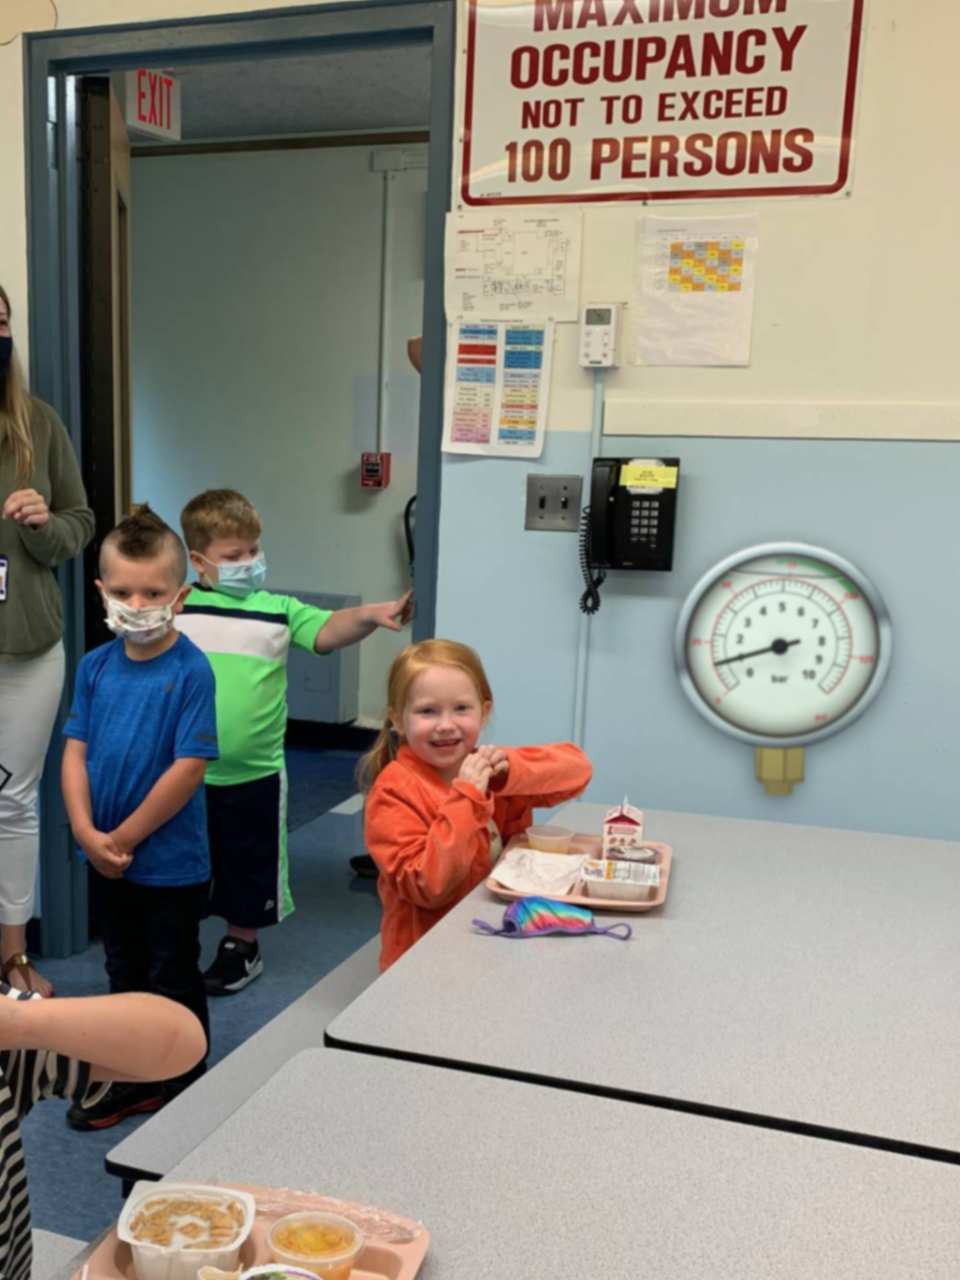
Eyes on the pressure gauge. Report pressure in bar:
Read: 1 bar
